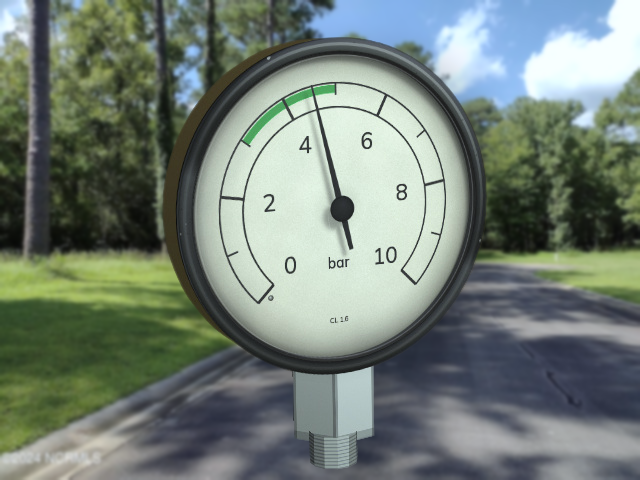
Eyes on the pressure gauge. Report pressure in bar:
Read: 4.5 bar
